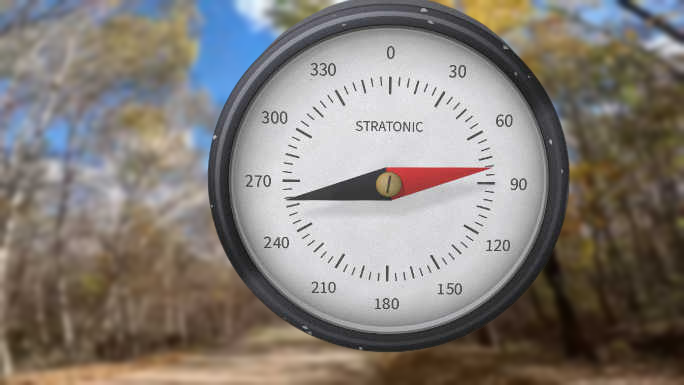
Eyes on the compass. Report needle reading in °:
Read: 80 °
